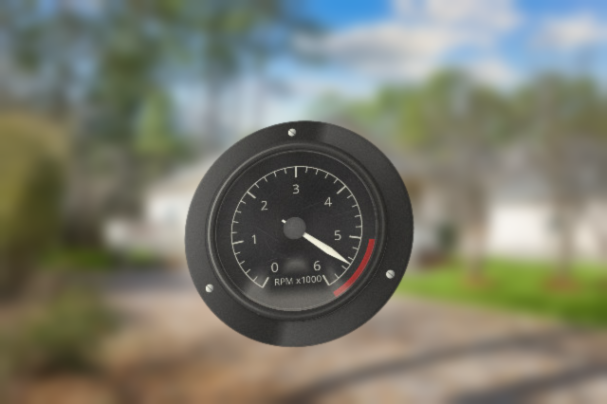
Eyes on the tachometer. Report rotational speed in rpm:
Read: 5500 rpm
